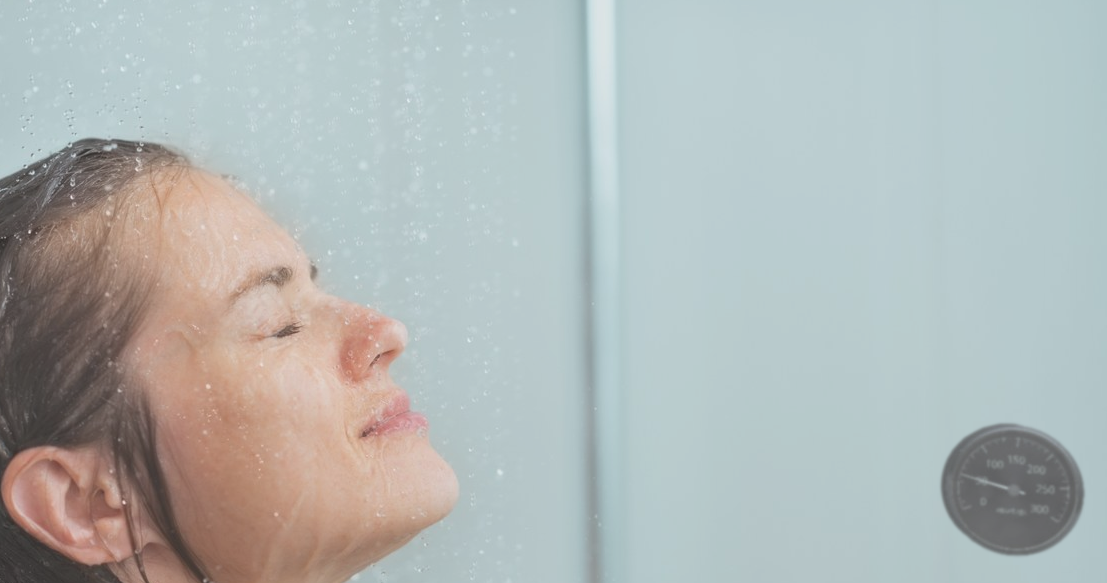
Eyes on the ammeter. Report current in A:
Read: 50 A
